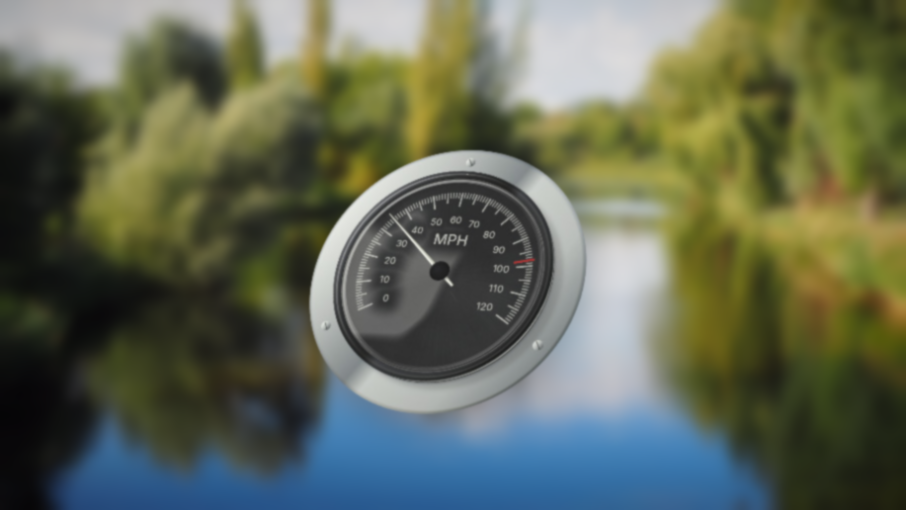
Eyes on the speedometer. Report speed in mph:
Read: 35 mph
